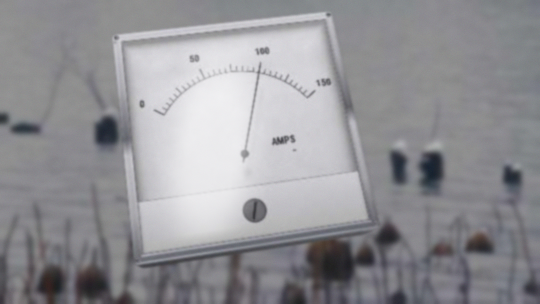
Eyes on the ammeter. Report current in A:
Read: 100 A
